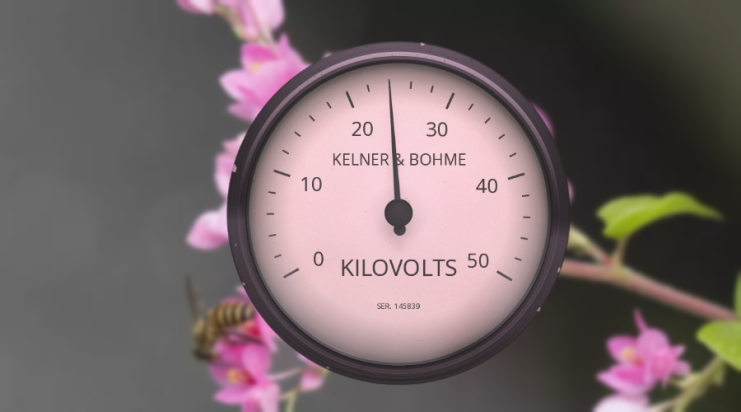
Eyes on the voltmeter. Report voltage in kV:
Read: 24 kV
